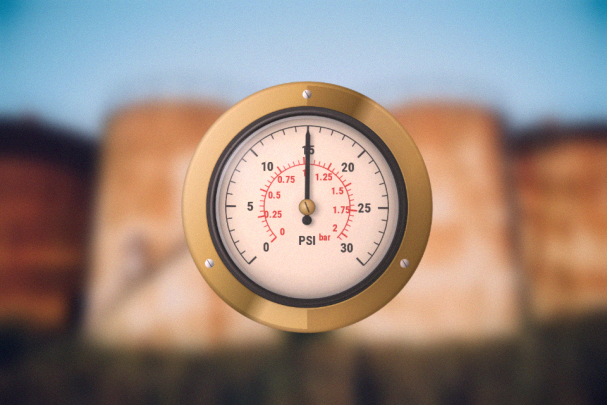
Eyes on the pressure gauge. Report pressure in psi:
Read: 15 psi
